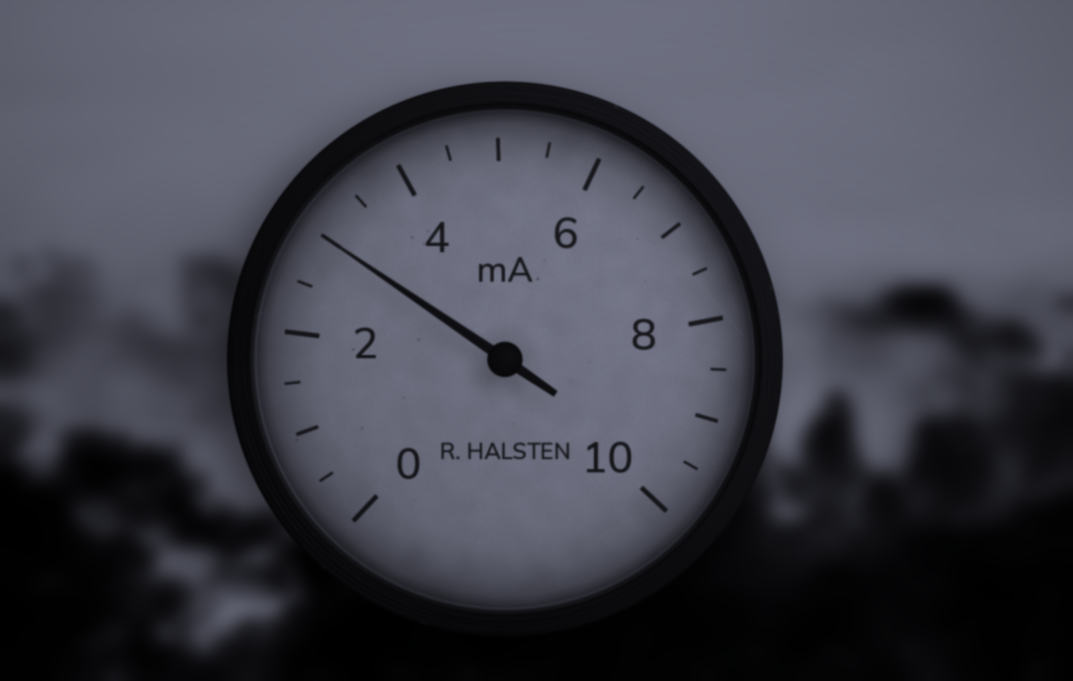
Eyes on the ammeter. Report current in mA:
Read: 3 mA
